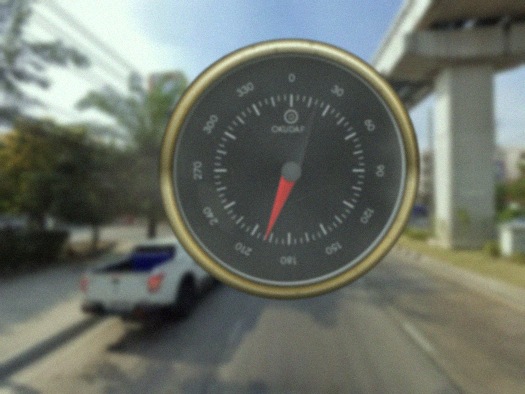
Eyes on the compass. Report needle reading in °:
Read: 200 °
